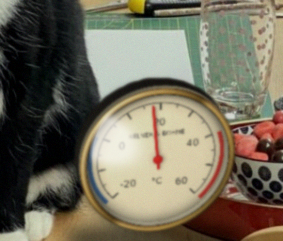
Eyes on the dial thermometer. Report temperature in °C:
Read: 17.5 °C
